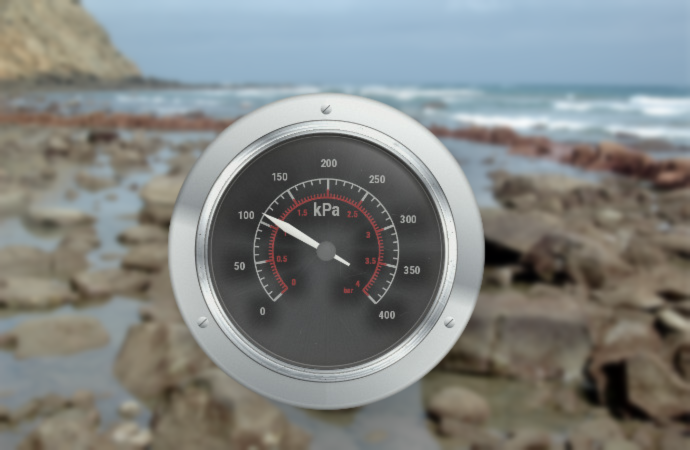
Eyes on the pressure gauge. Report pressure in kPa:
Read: 110 kPa
